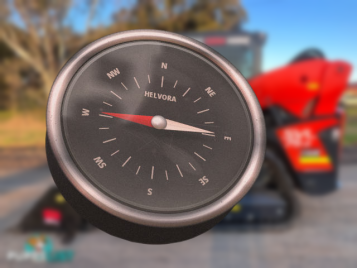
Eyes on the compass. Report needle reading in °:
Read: 270 °
